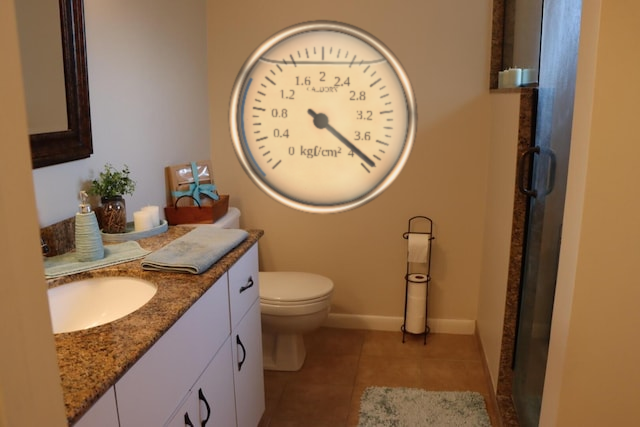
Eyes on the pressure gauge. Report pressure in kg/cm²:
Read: 3.9 kg/cm²
